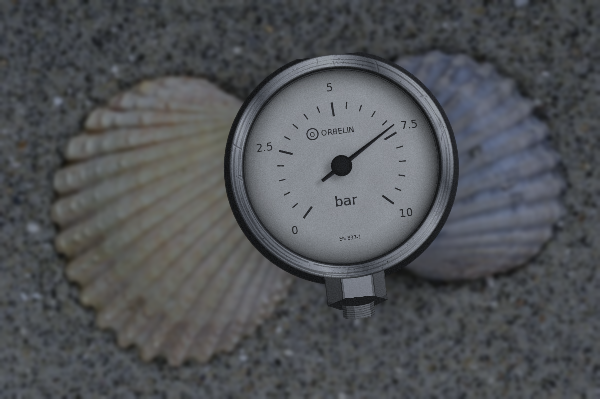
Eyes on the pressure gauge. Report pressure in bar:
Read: 7.25 bar
